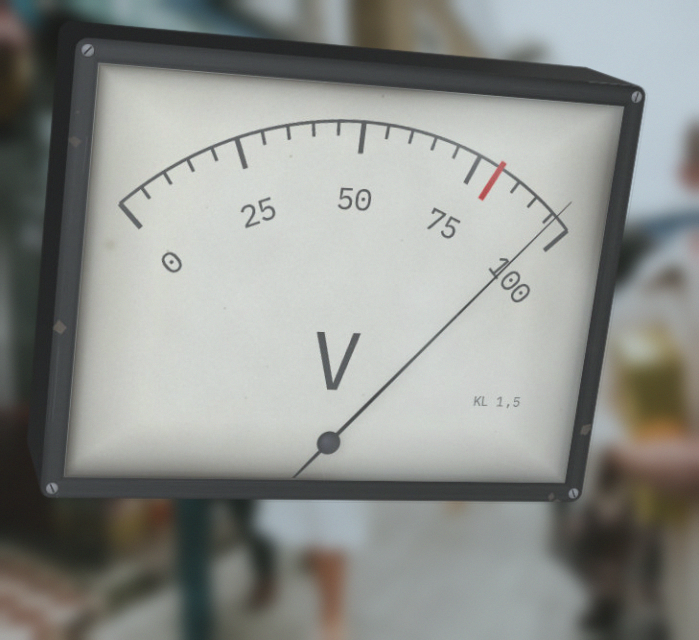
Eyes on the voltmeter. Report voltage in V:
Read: 95 V
